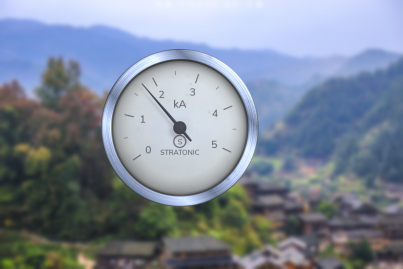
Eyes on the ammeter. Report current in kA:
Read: 1.75 kA
